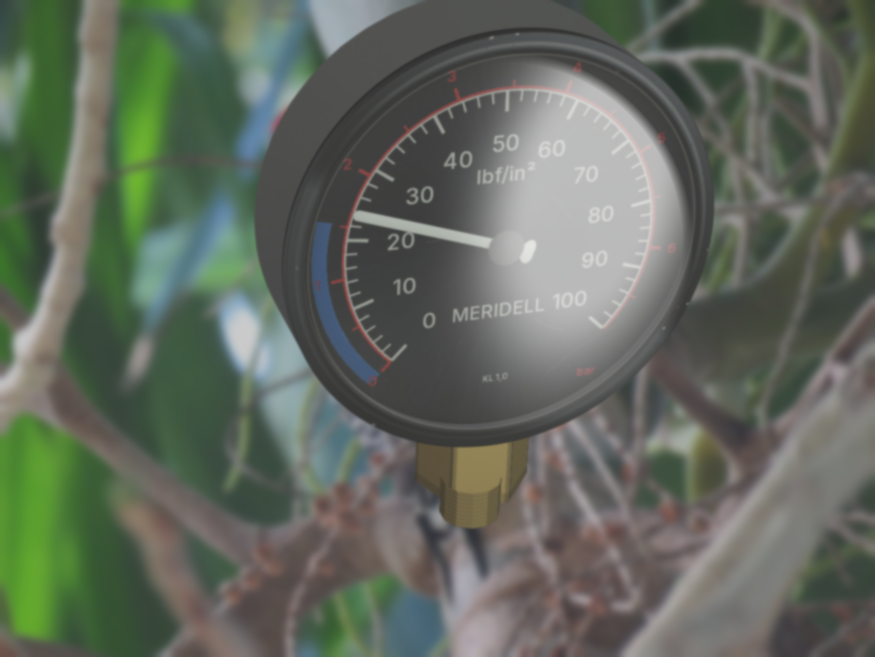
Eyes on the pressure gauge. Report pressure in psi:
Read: 24 psi
